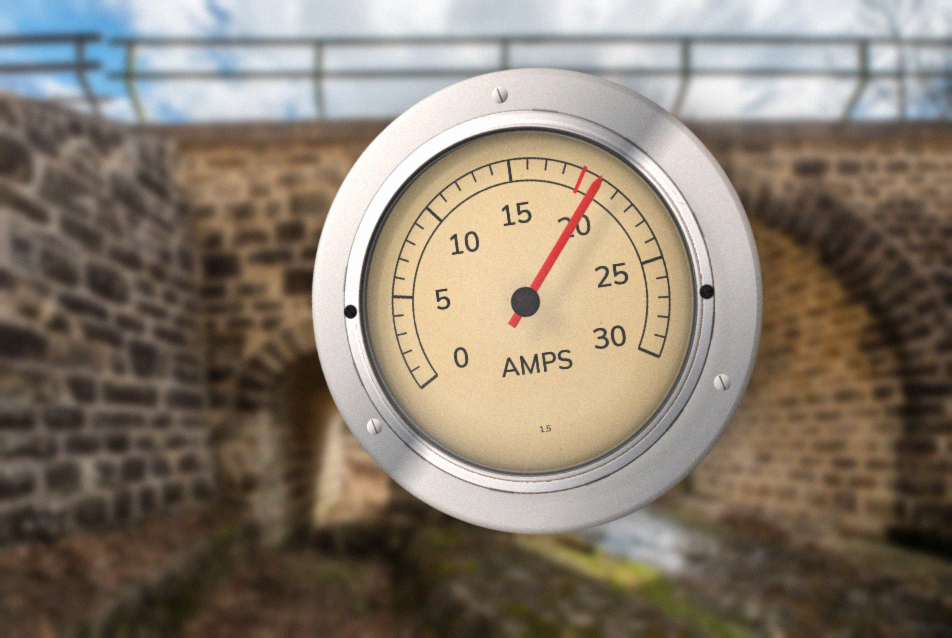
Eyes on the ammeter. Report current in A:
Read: 20 A
